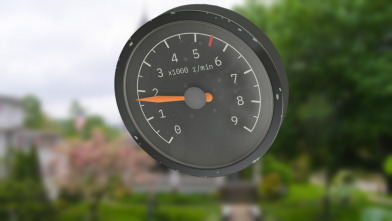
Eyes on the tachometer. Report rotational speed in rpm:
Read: 1750 rpm
